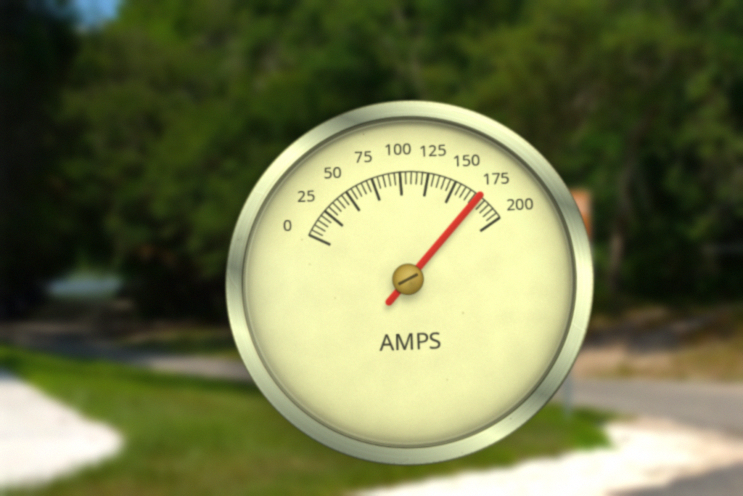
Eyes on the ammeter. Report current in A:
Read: 175 A
